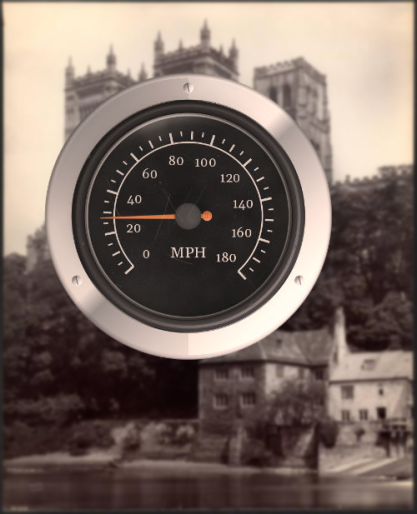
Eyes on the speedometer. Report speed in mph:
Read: 27.5 mph
